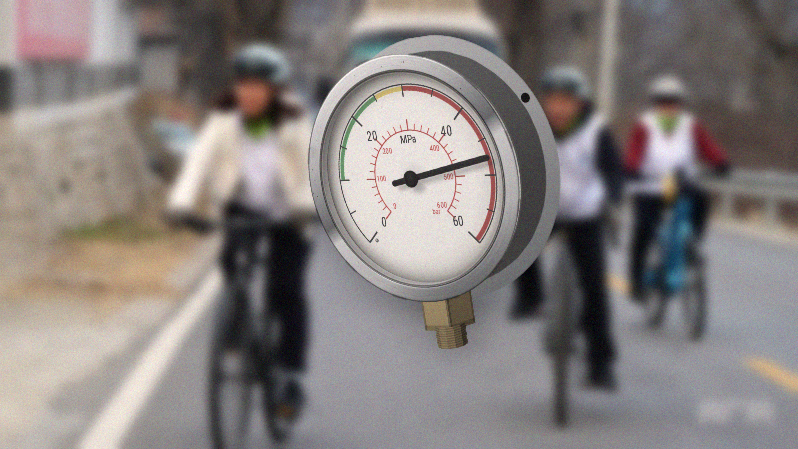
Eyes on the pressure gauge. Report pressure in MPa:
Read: 47.5 MPa
